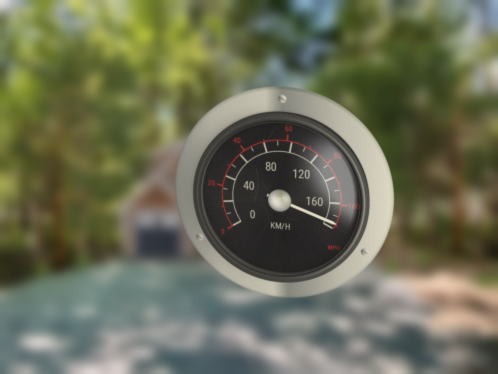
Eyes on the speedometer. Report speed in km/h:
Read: 175 km/h
